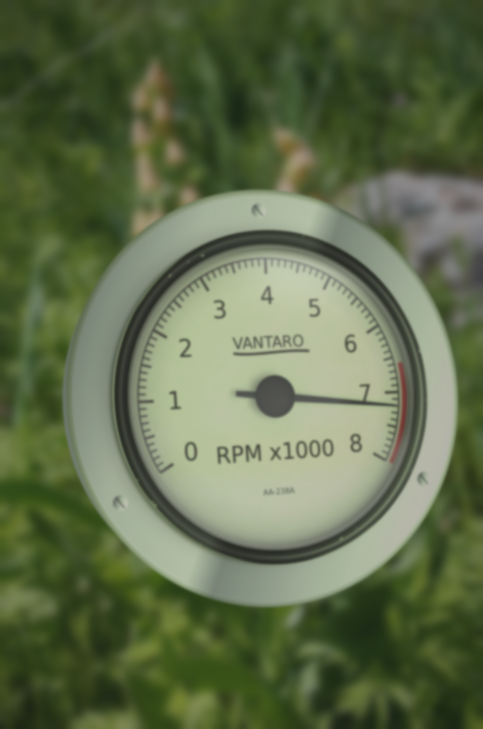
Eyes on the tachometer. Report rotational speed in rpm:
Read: 7200 rpm
